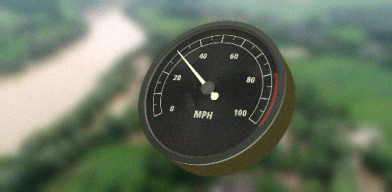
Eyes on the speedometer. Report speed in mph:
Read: 30 mph
